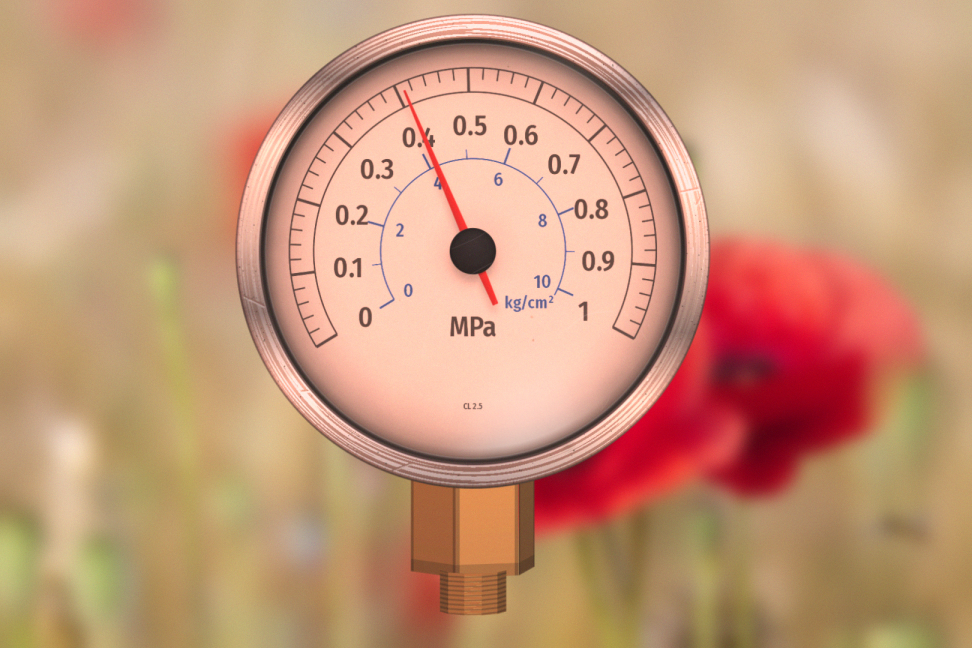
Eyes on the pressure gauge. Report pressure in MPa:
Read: 0.41 MPa
